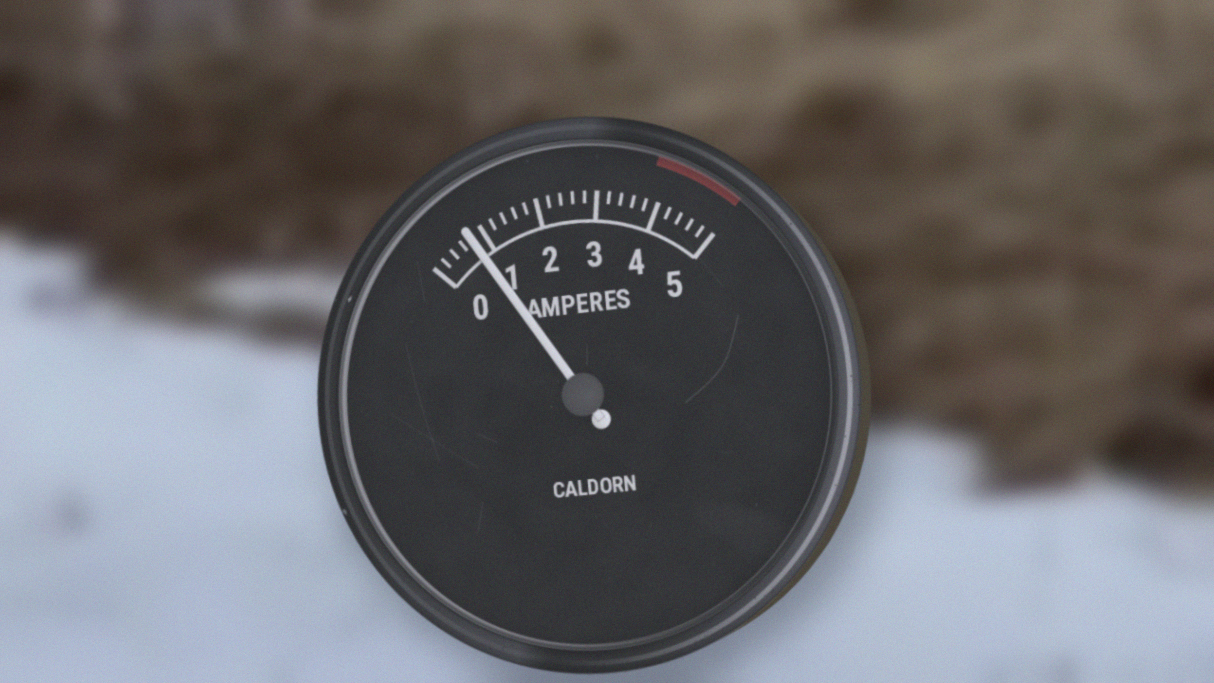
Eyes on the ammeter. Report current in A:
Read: 0.8 A
